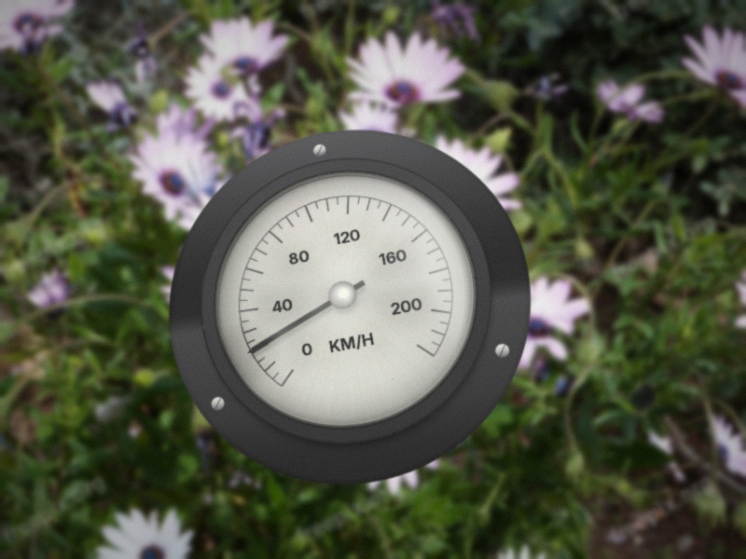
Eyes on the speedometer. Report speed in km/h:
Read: 20 km/h
